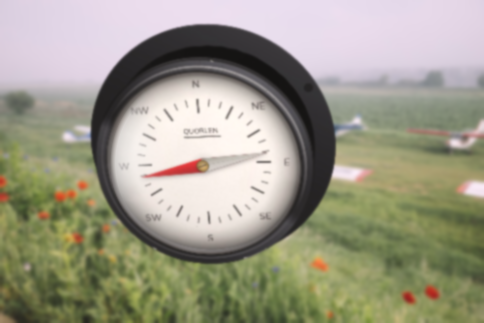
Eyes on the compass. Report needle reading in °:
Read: 260 °
